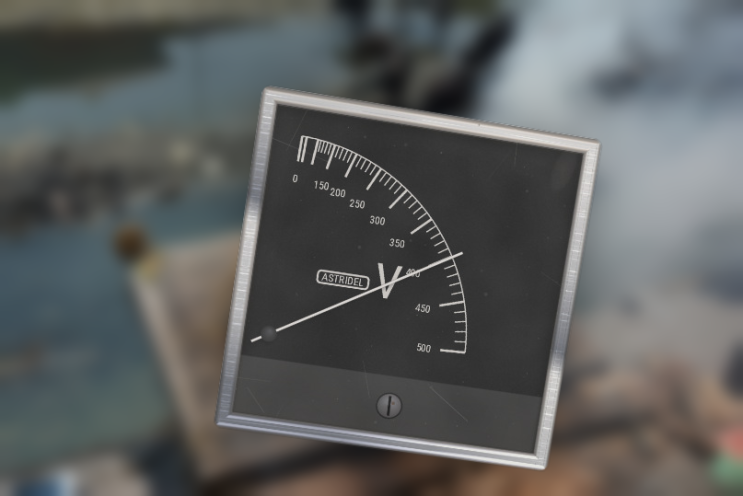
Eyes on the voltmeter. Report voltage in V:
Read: 400 V
